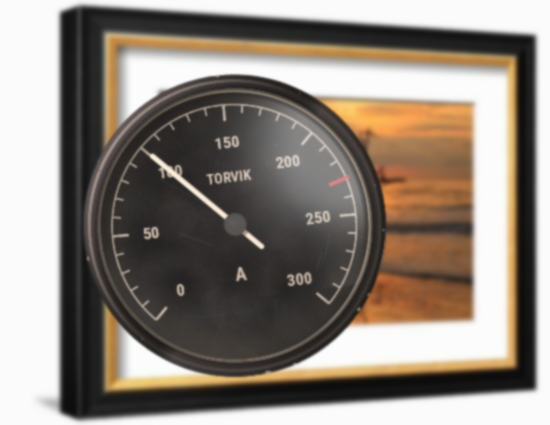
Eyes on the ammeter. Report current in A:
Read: 100 A
